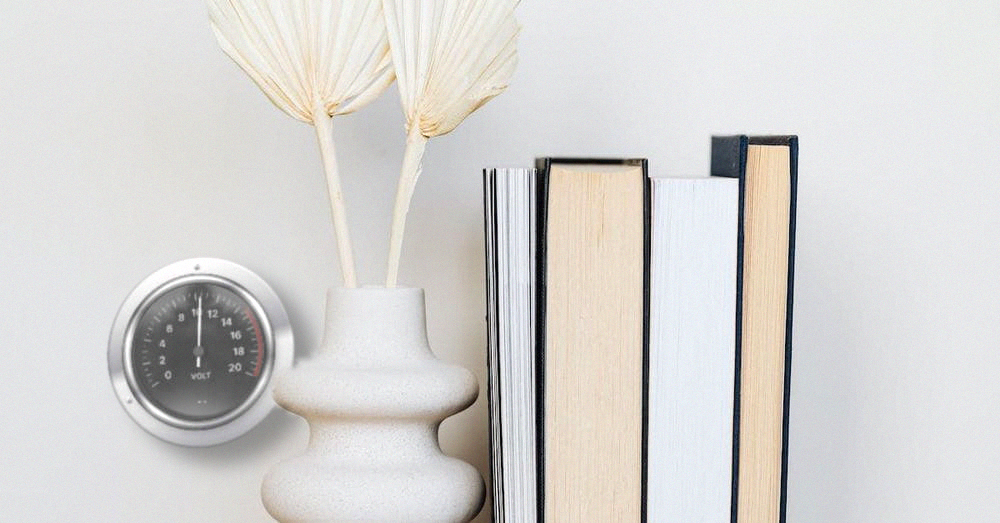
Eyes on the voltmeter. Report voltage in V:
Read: 10.5 V
